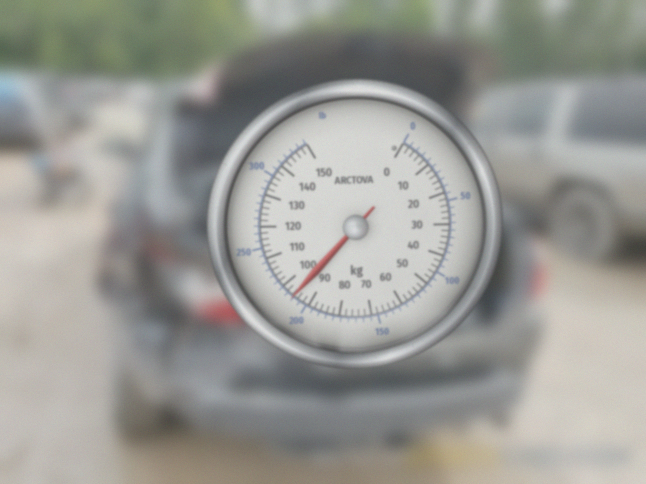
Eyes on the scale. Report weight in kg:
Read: 96 kg
